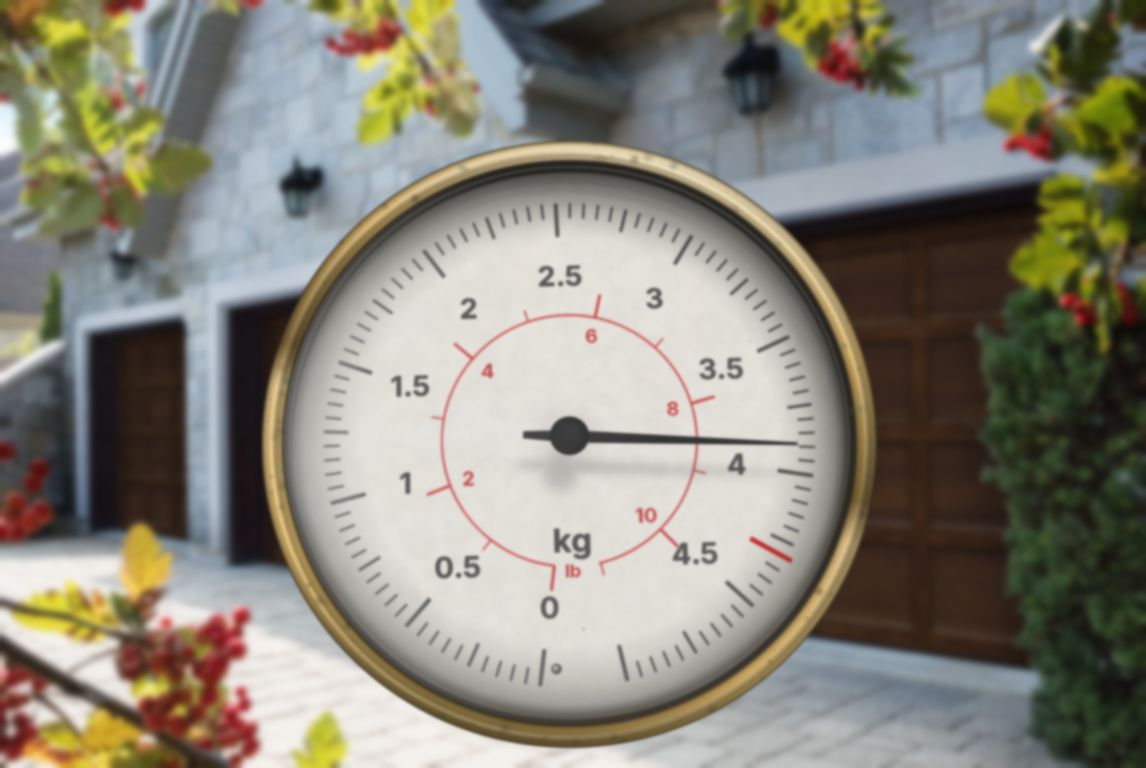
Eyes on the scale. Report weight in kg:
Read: 3.9 kg
